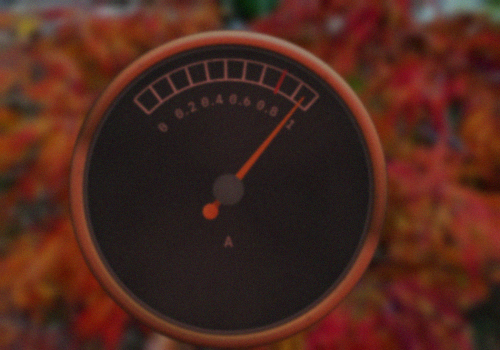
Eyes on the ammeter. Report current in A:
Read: 0.95 A
